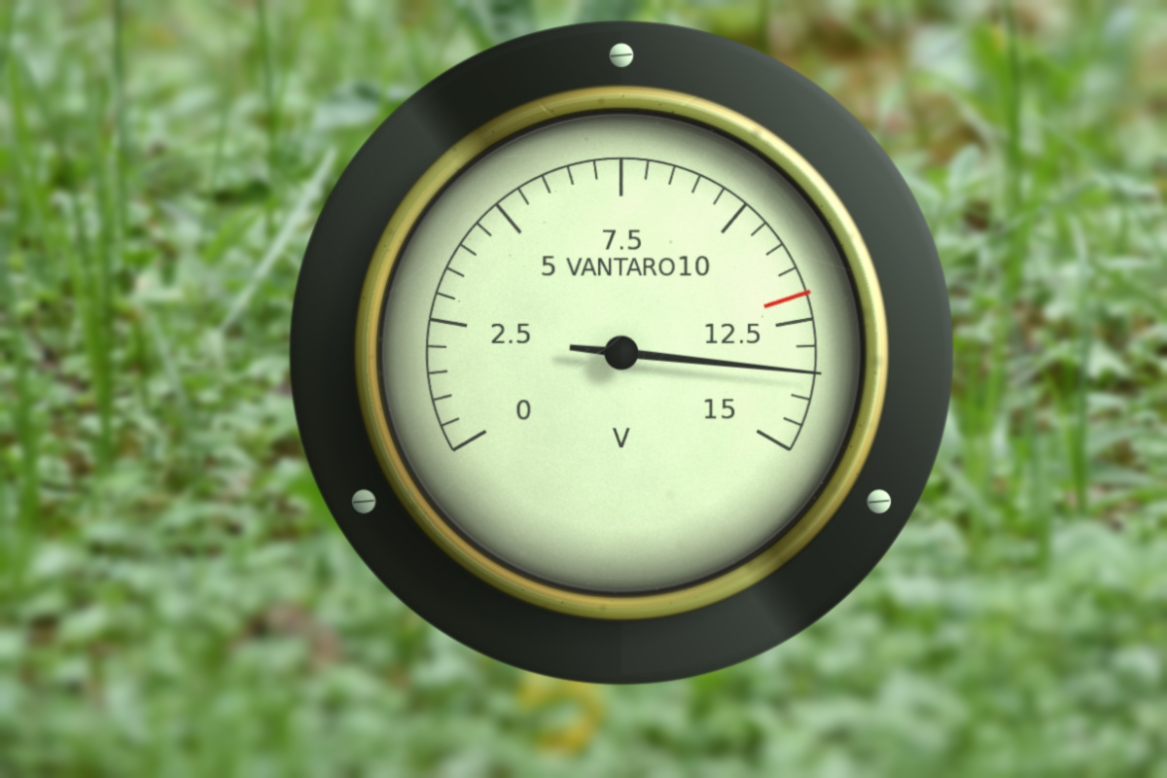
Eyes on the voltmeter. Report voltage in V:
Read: 13.5 V
